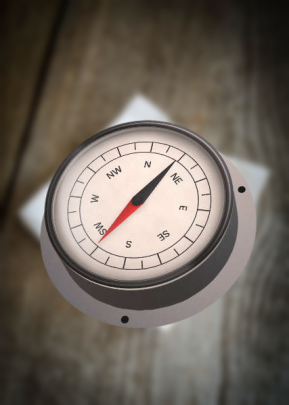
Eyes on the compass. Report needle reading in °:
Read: 210 °
